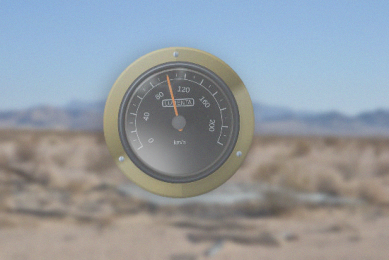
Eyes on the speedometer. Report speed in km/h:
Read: 100 km/h
